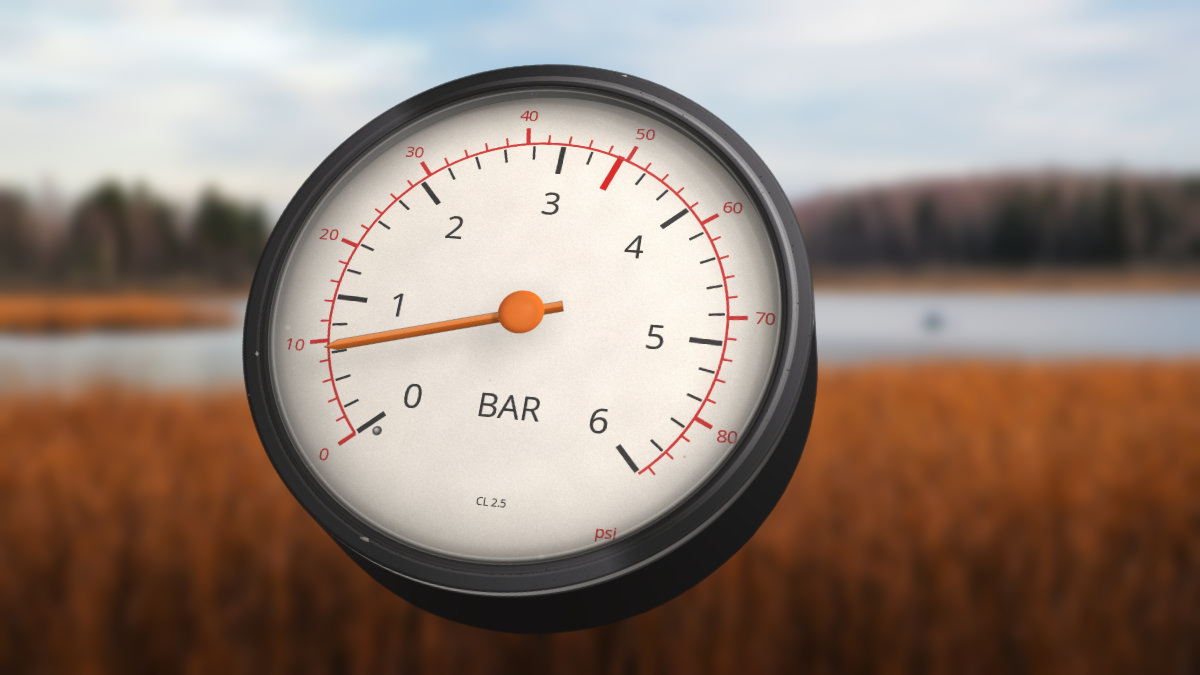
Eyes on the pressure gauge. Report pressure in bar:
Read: 0.6 bar
